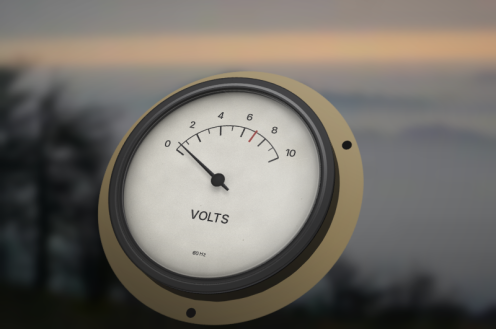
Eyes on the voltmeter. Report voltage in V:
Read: 0.5 V
